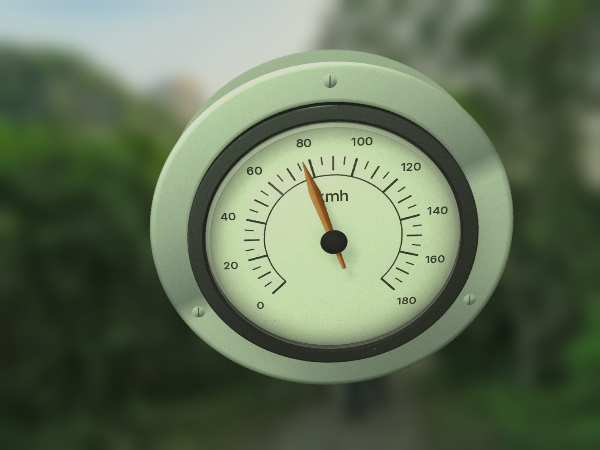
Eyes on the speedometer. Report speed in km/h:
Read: 77.5 km/h
